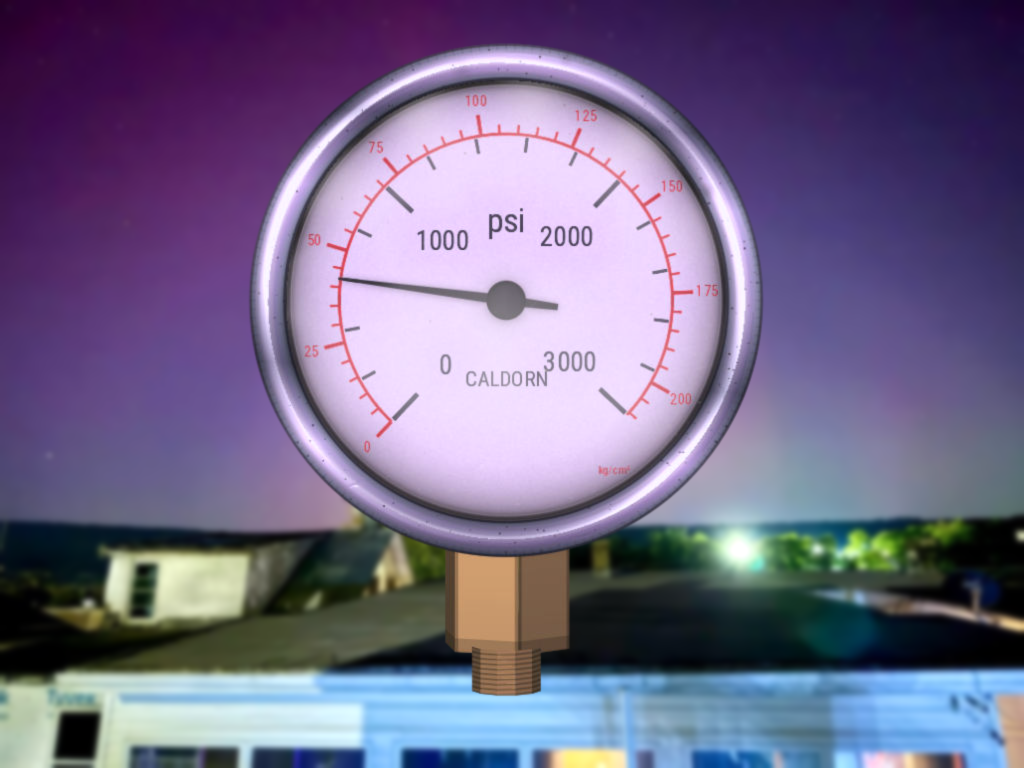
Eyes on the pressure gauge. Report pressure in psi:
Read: 600 psi
